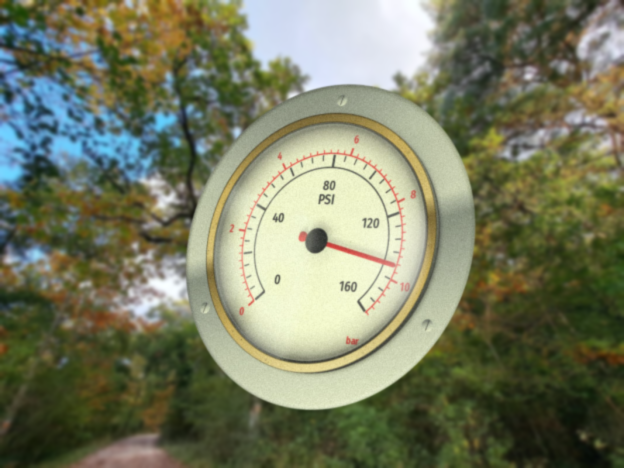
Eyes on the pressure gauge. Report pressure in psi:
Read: 140 psi
